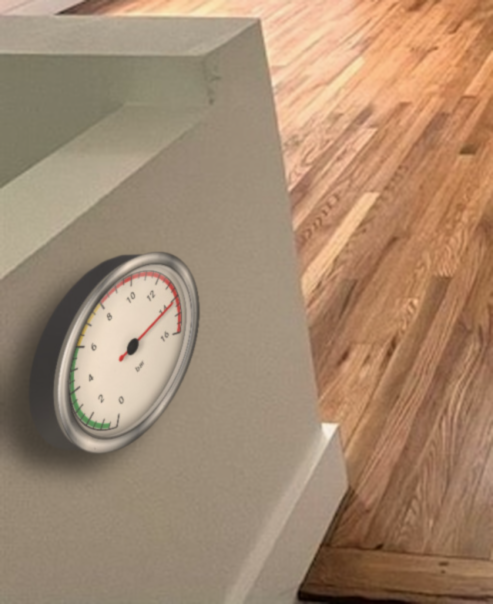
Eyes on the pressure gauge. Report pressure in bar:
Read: 14 bar
